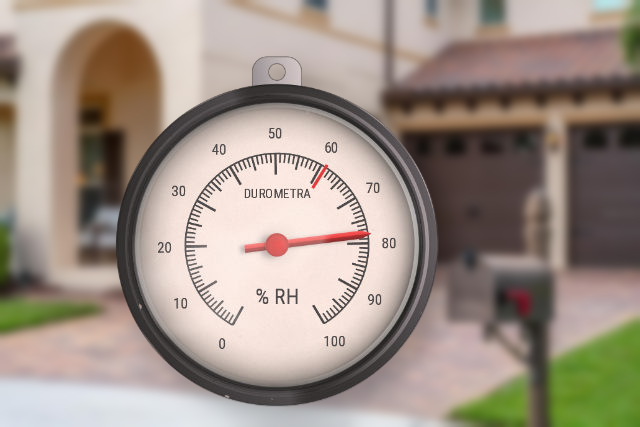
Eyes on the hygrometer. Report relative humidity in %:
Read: 78 %
